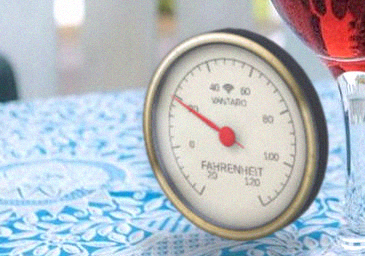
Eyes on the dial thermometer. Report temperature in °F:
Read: 20 °F
